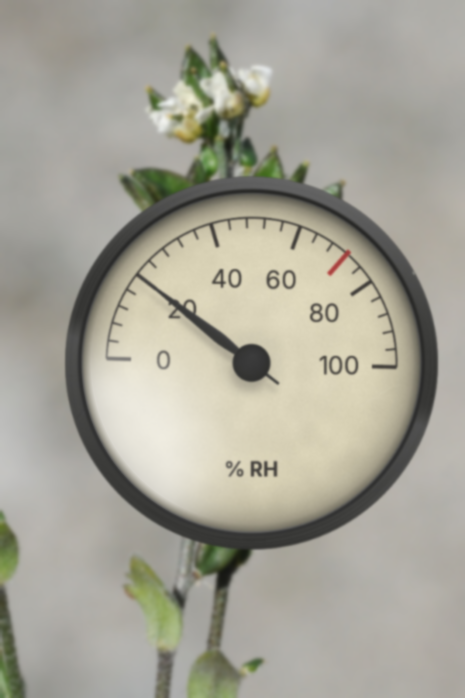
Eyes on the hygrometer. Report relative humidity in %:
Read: 20 %
